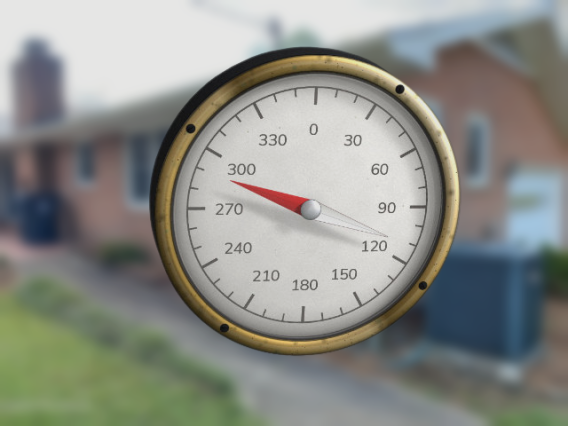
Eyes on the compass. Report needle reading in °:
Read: 290 °
